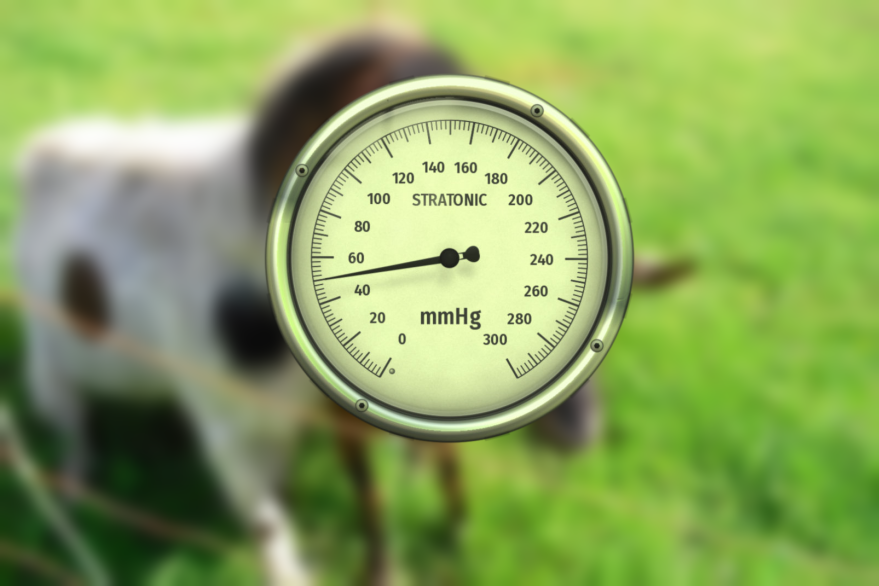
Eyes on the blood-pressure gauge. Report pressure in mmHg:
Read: 50 mmHg
